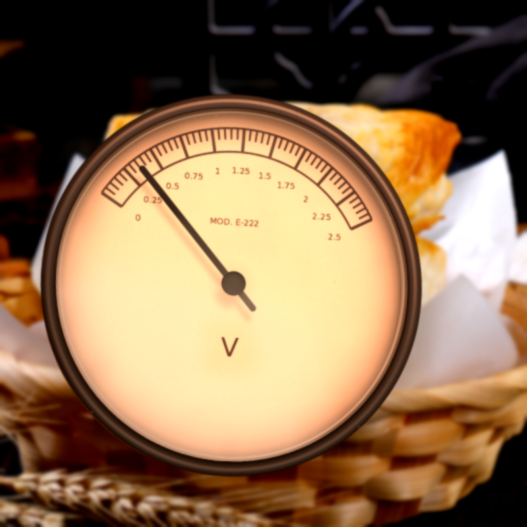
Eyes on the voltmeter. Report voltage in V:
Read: 0.35 V
